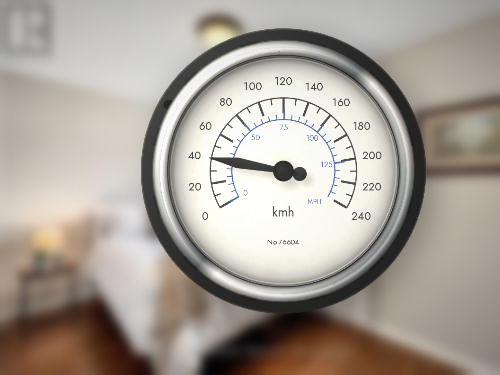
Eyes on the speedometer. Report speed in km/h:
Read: 40 km/h
